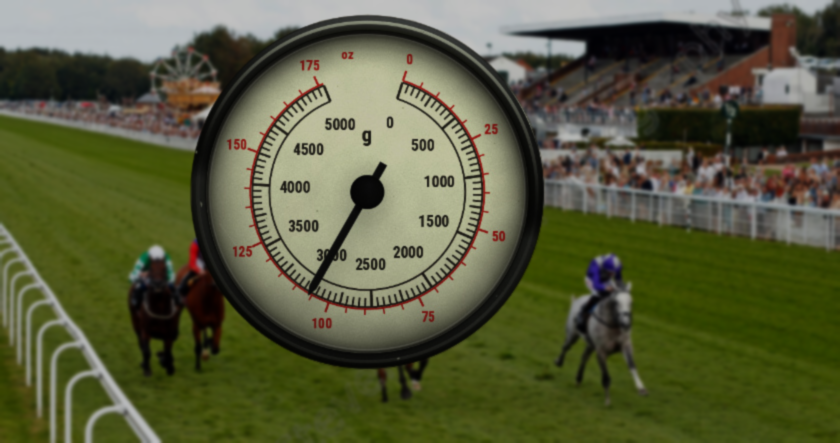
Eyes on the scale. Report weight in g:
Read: 3000 g
